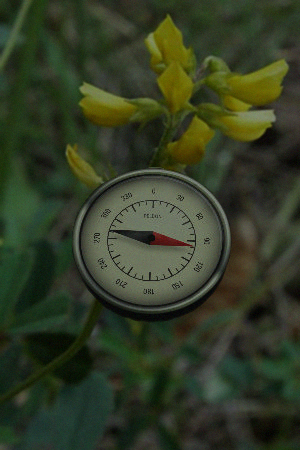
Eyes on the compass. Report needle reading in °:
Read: 100 °
